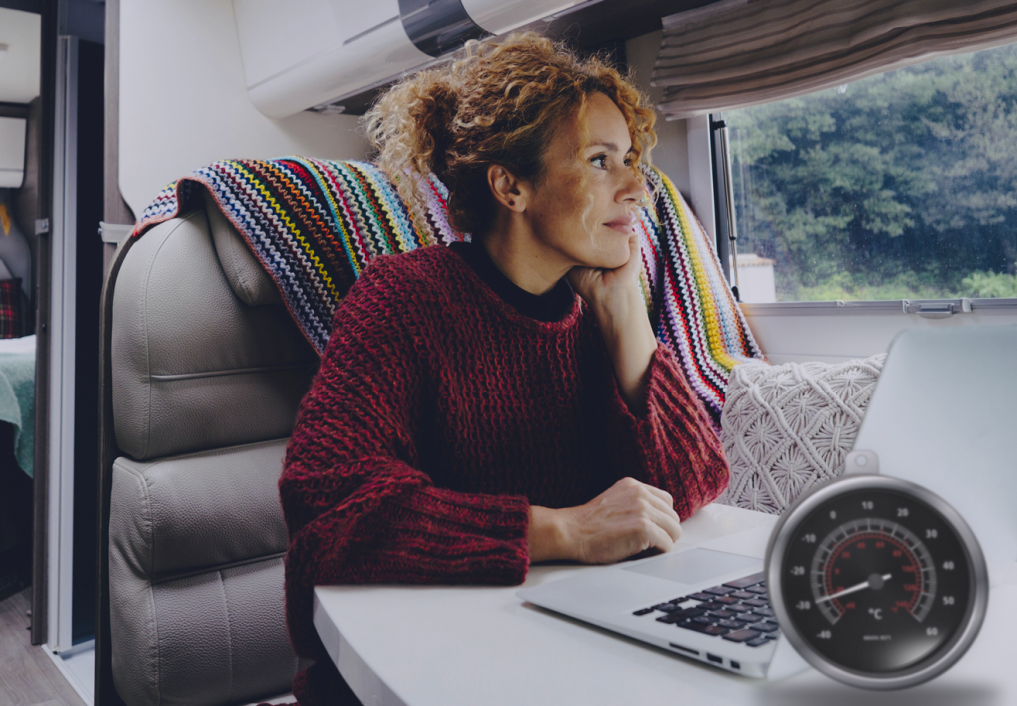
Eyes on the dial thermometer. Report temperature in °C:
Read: -30 °C
